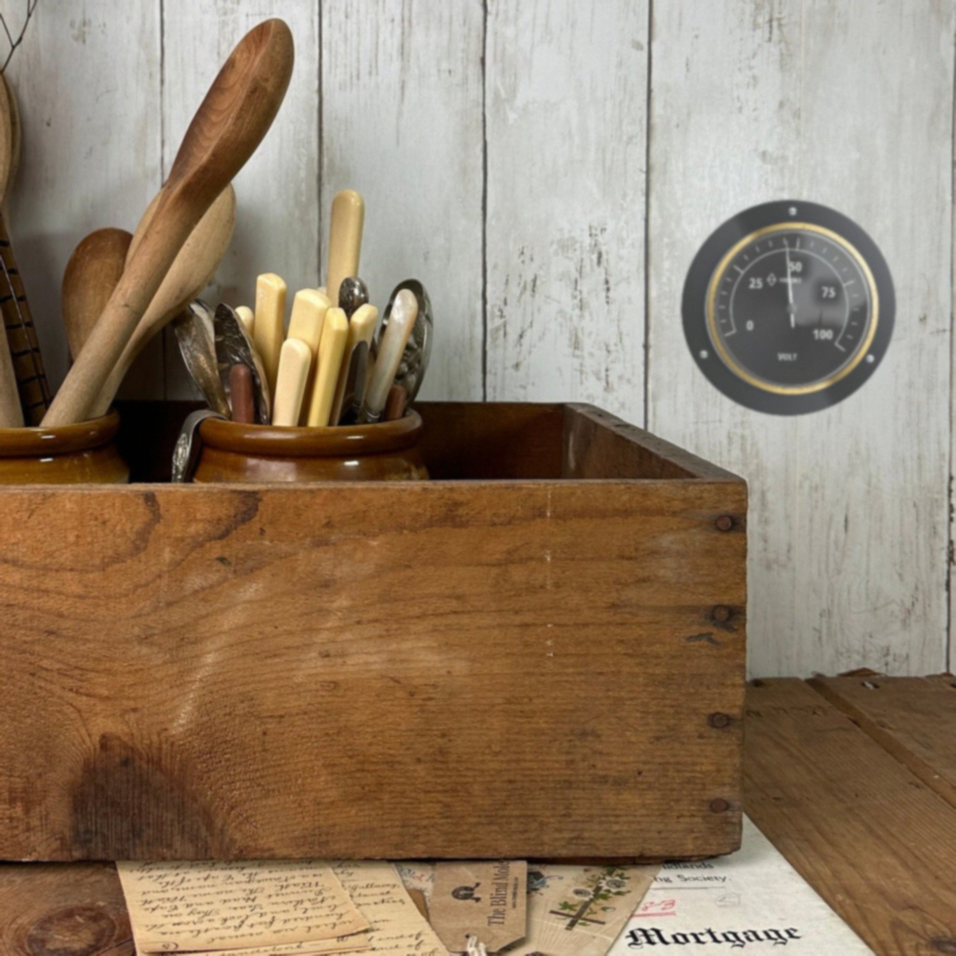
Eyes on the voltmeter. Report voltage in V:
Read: 45 V
